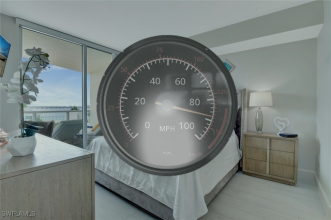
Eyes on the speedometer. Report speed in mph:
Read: 88 mph
